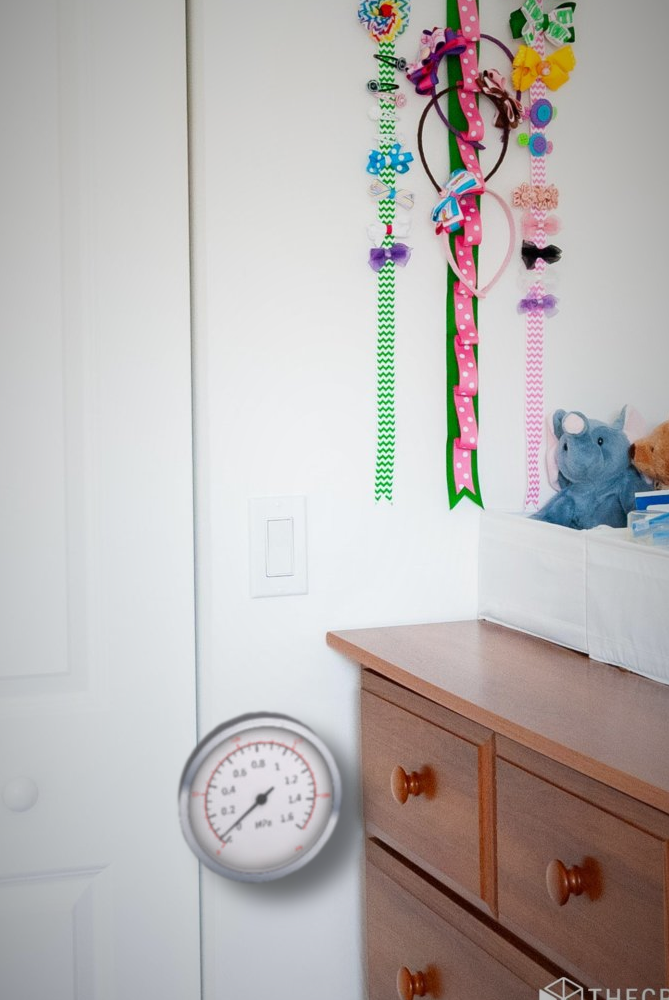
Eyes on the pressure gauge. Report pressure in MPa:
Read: 0.05 MPa
